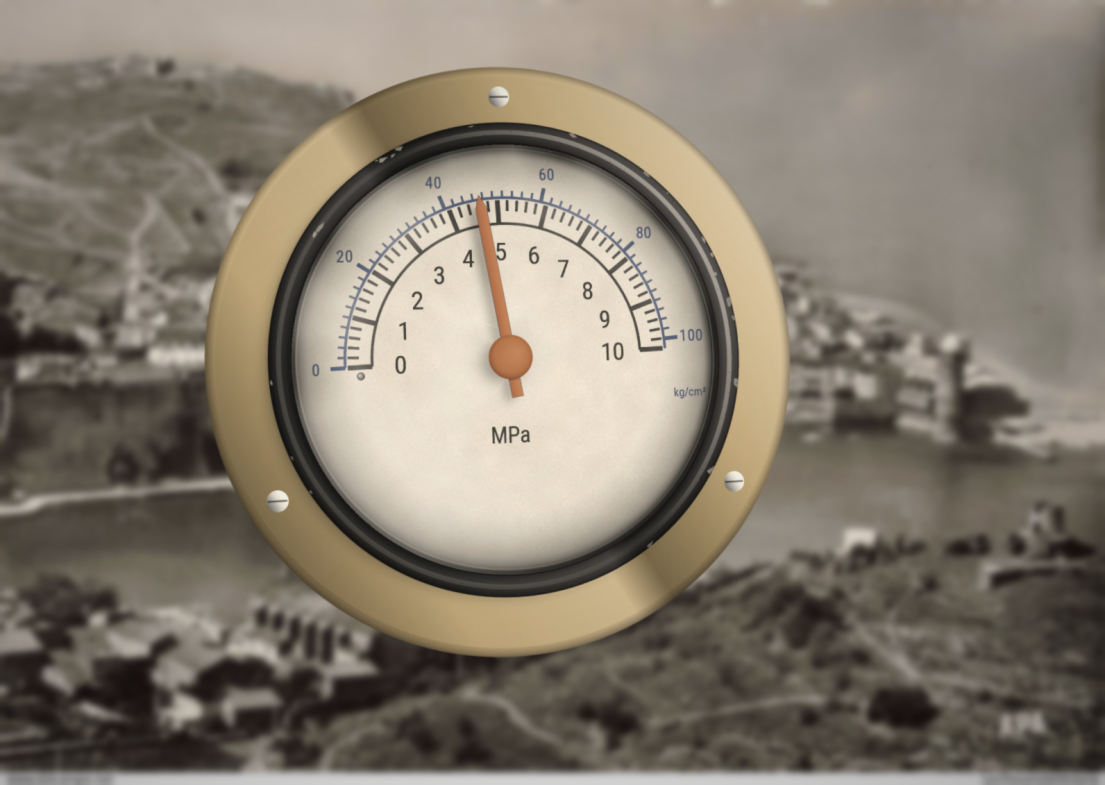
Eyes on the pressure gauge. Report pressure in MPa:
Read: 4.6 MPa
